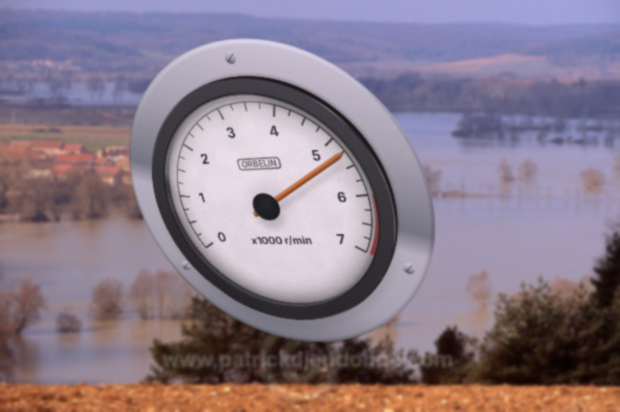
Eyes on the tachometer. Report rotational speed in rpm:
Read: 5250 rpm
